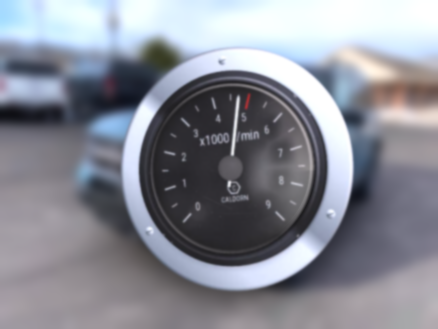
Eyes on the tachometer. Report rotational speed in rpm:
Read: 4750 rpm
